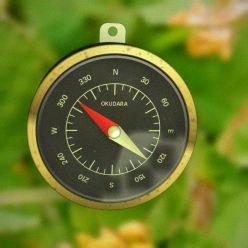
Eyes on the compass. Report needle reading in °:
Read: 310 °
